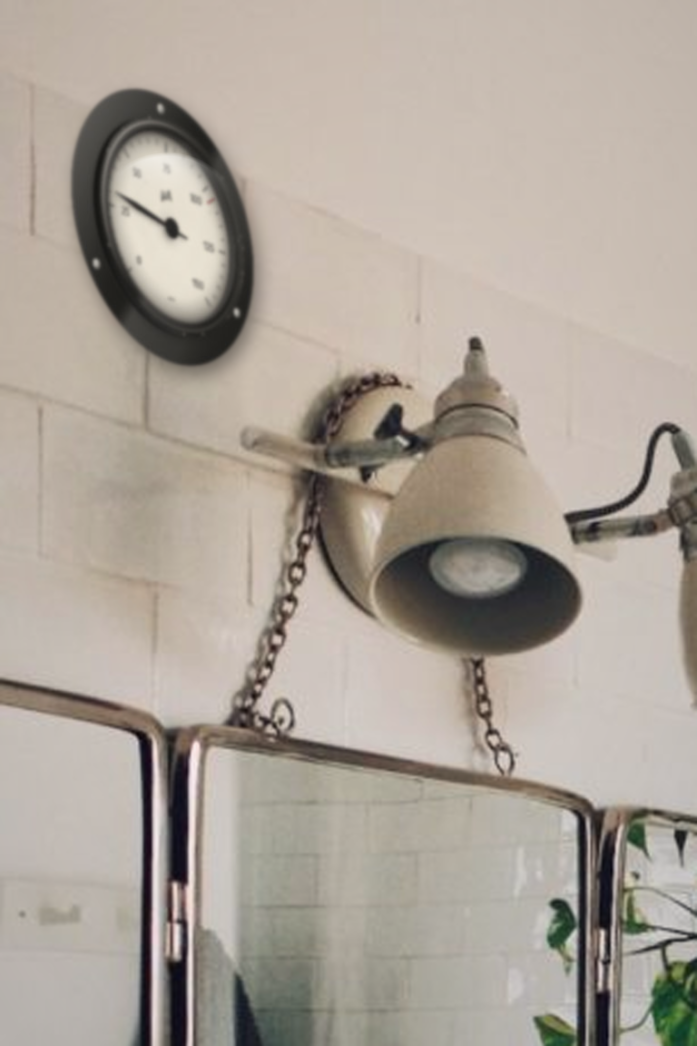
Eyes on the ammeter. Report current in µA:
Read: 30 µA
